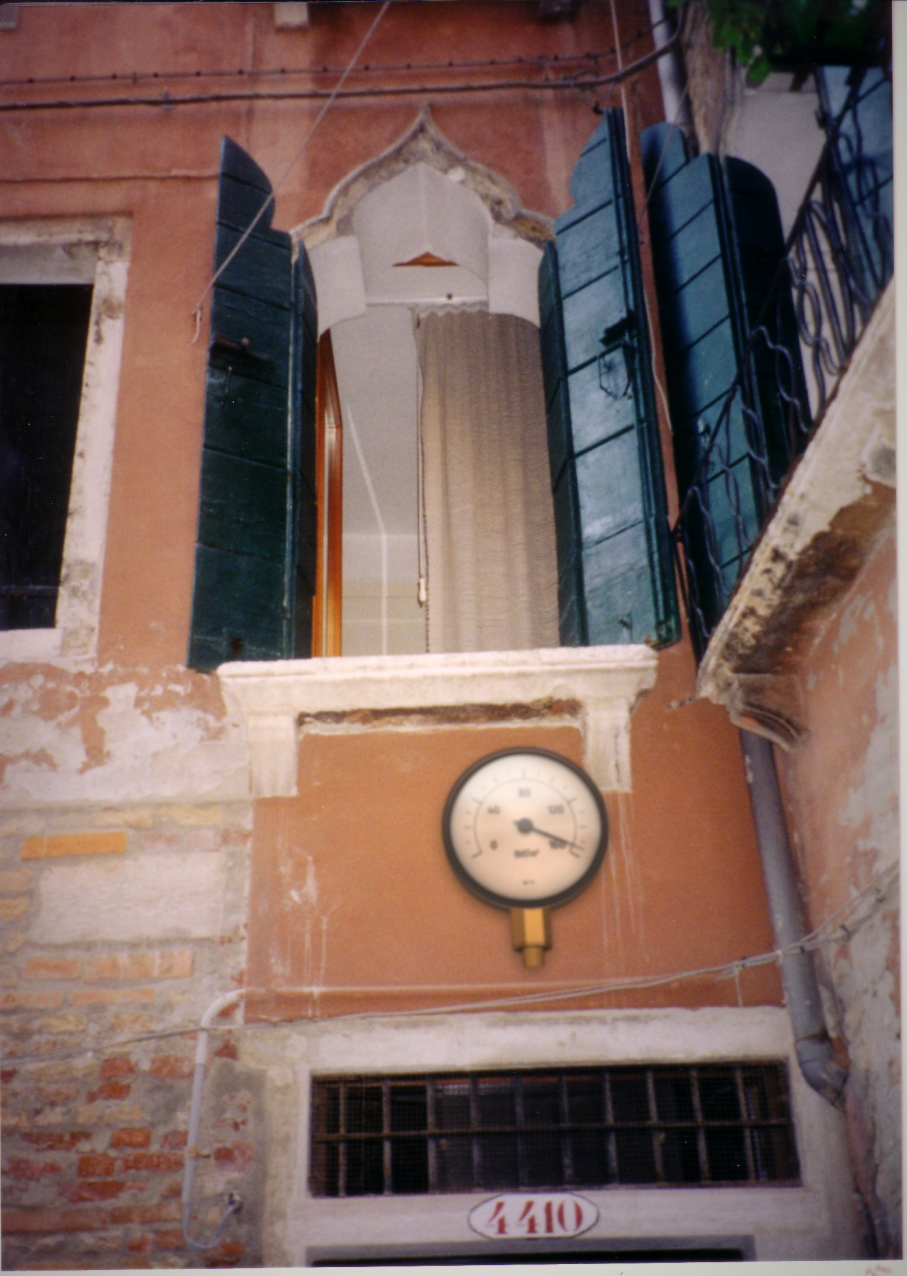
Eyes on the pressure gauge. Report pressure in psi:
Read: 155 psi
